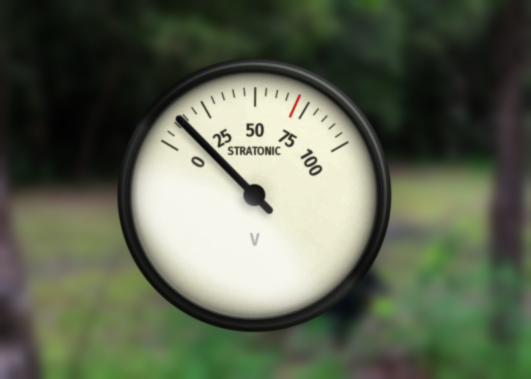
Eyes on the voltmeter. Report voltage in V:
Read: 12.5 V
